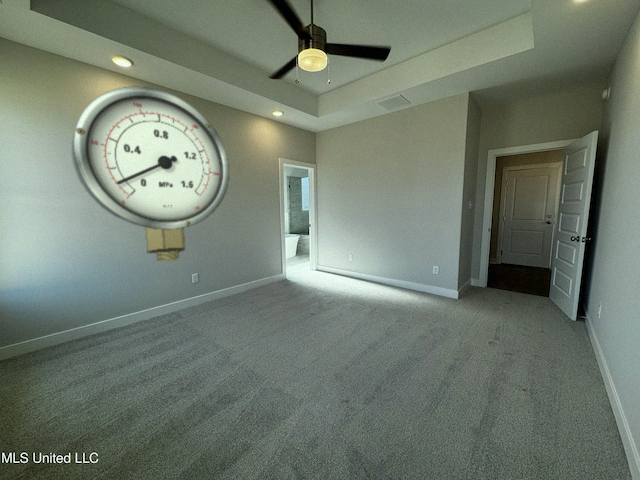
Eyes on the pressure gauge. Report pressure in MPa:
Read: 0.1 MPa
